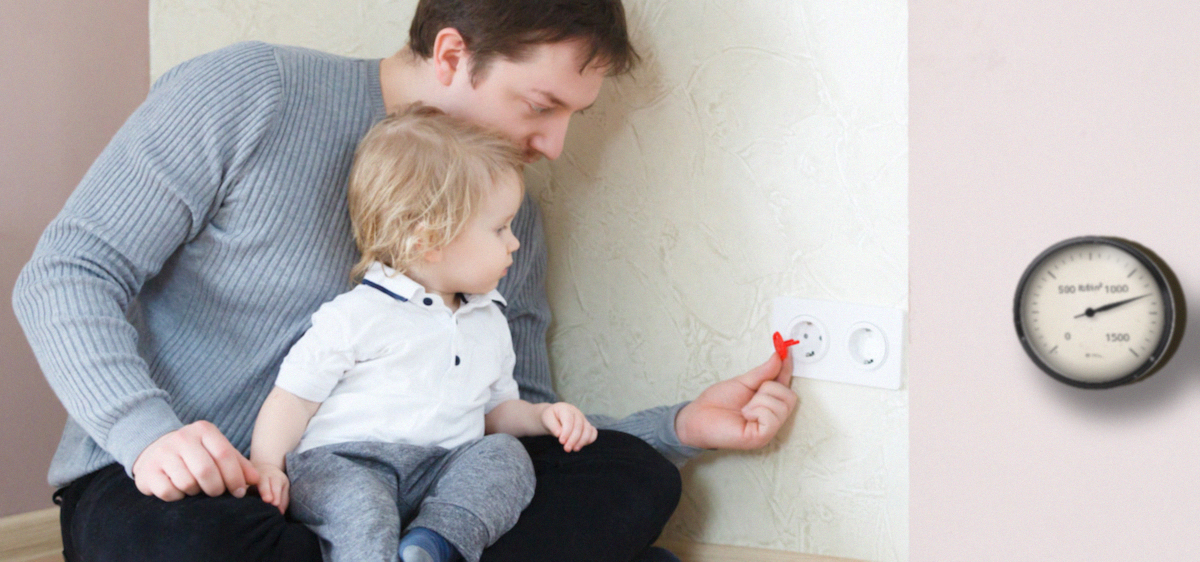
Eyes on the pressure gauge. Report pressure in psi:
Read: 1150 psi
